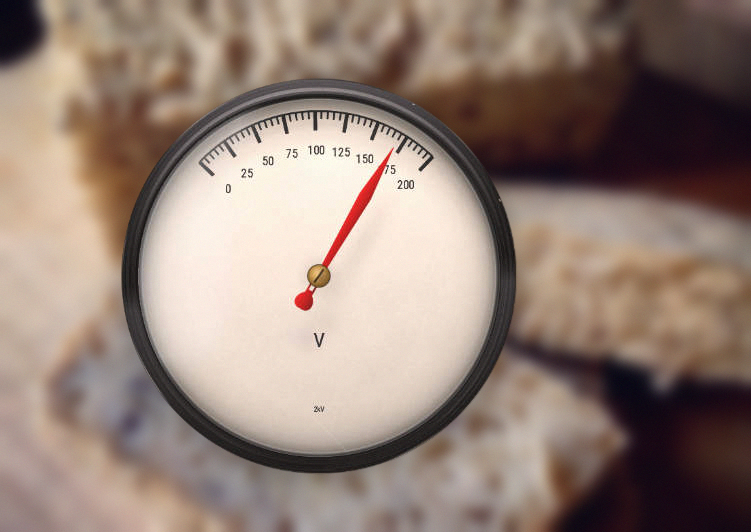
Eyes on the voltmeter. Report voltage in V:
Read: 170 V
